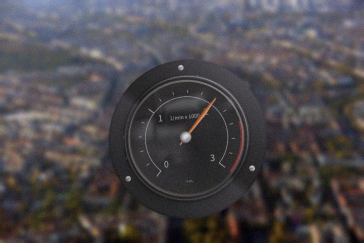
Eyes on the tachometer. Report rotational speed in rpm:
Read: 2000 rpm
